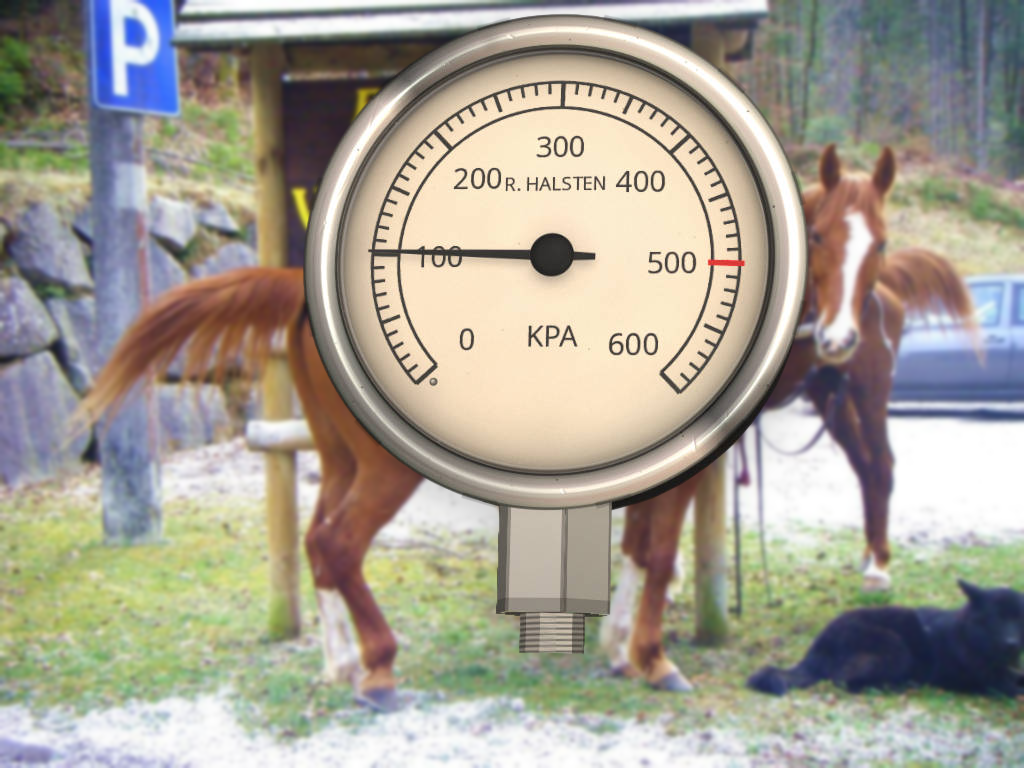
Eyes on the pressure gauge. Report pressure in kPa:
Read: 100 kPa
